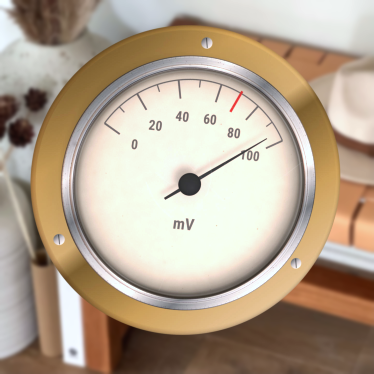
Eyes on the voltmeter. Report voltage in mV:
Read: 95 mV
